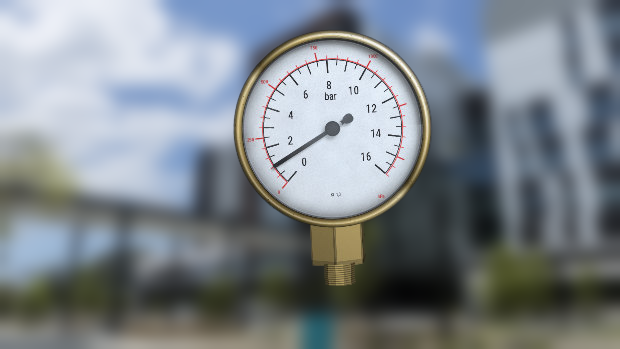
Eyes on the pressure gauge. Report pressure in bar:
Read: 1 bar
